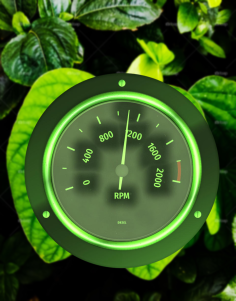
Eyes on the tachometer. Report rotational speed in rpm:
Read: 1100 rpm
